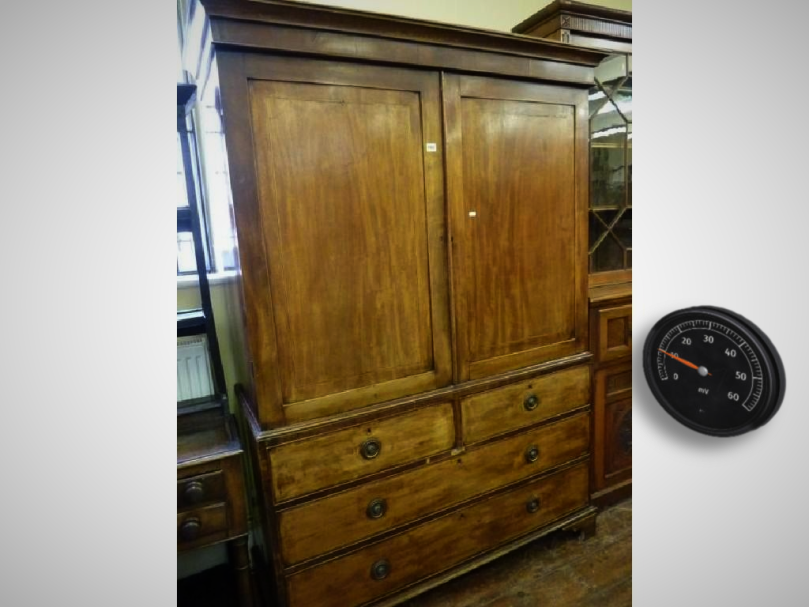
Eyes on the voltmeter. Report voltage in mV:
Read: 10 mV
